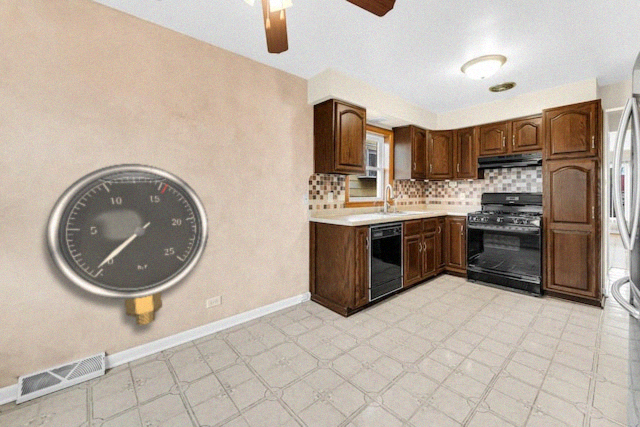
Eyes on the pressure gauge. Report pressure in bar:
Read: 0.5 bar
